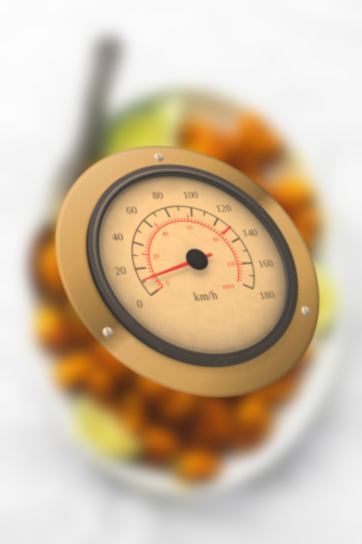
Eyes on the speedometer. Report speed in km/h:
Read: 10 km/h
